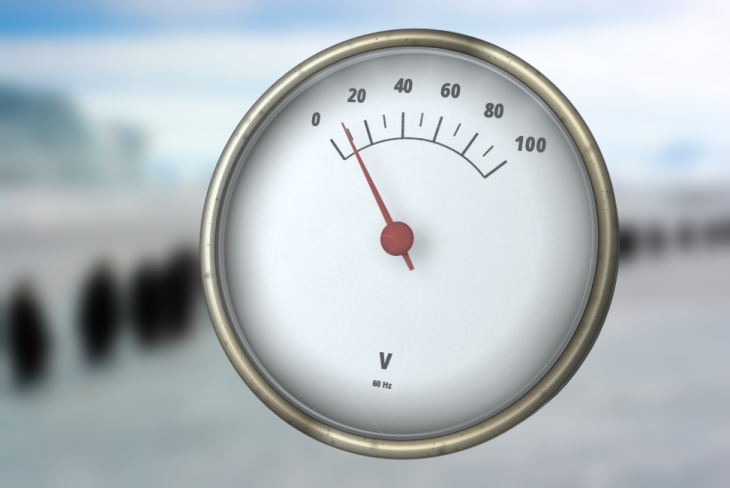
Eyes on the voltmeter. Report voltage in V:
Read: 10 V
